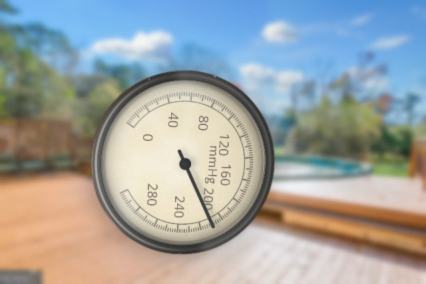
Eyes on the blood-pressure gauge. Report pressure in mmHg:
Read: 210 mmHg
